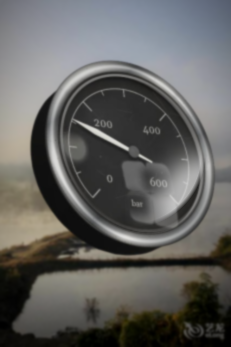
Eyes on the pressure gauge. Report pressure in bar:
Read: 150 bar
